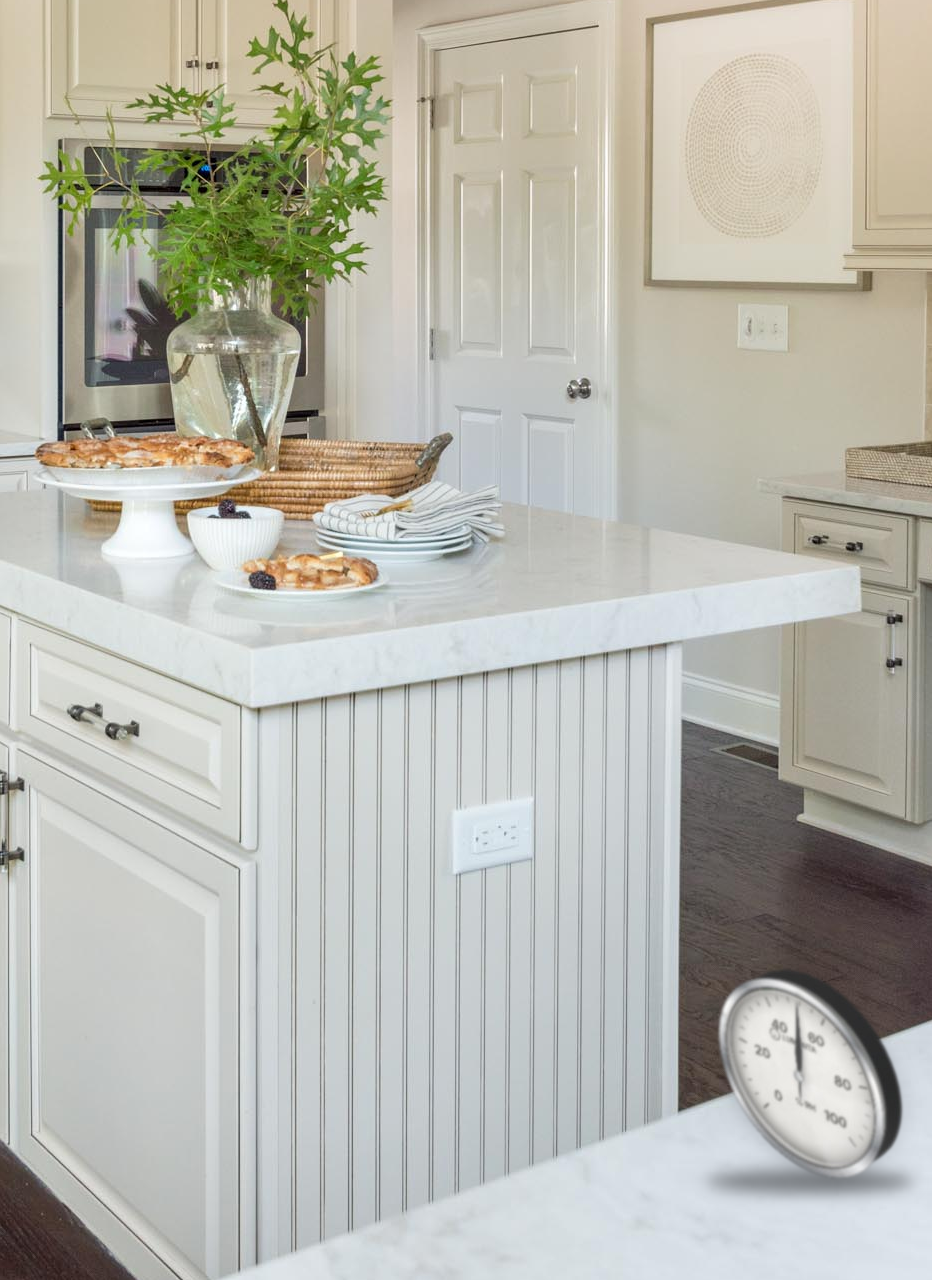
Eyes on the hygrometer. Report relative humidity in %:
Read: 52 %
